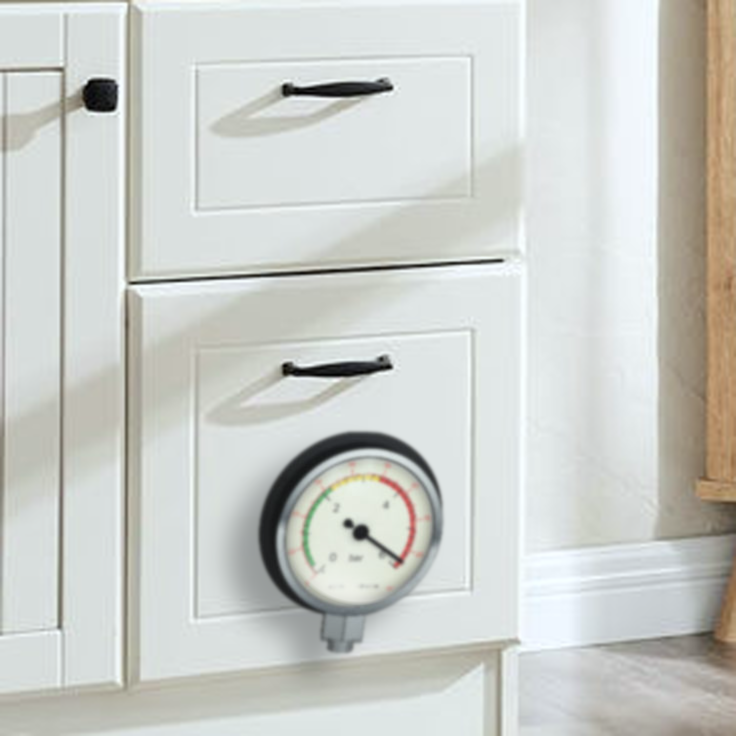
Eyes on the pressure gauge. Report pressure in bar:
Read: 5.8 bar
